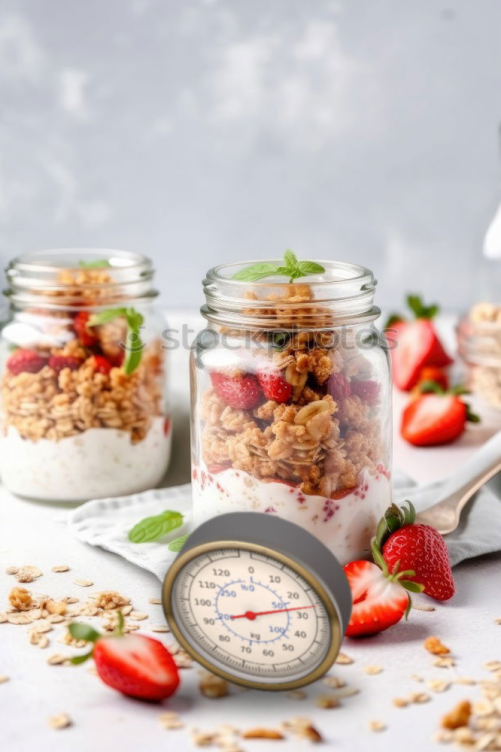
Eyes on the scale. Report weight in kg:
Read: 25 kg
